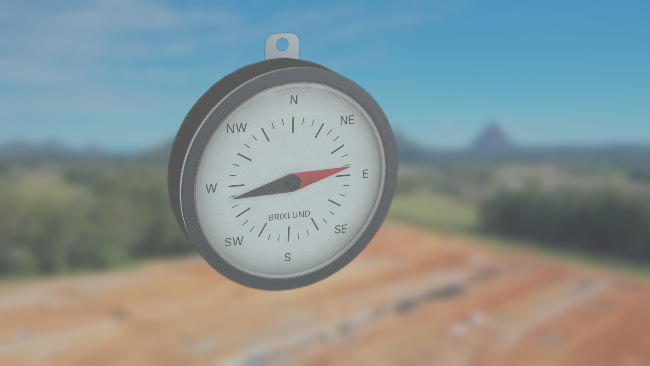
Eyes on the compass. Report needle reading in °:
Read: 80 °
